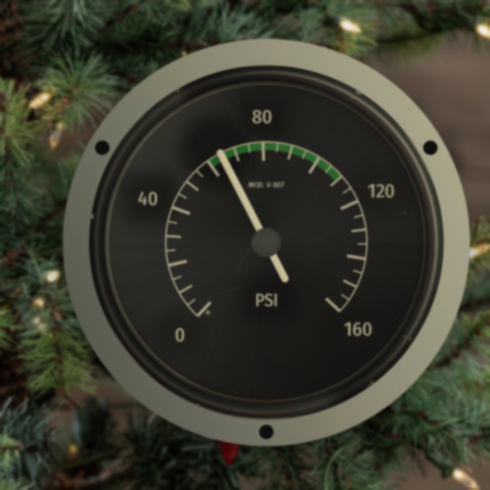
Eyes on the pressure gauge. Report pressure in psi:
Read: 65 psi
